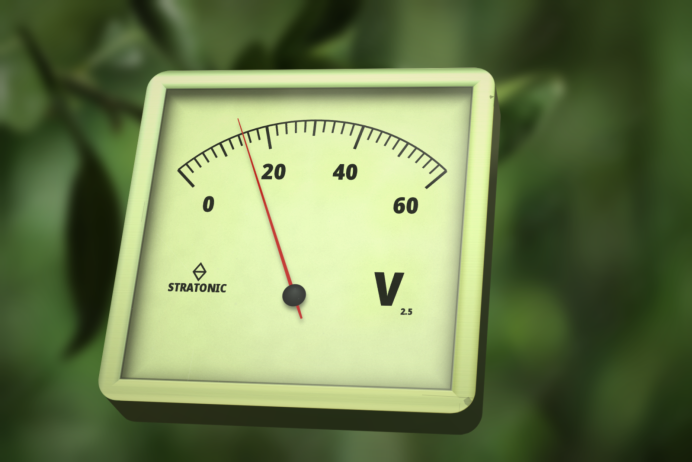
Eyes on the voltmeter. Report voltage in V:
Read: 15 V
